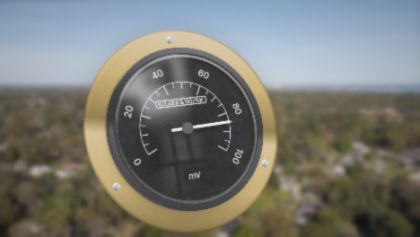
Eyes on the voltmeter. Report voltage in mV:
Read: 85 mV
